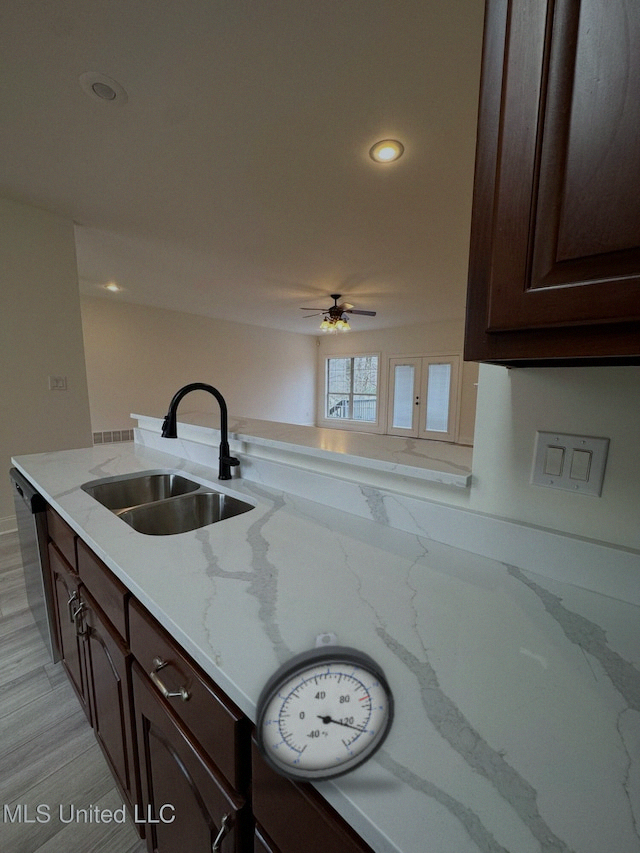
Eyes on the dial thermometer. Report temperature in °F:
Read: 120 °F
